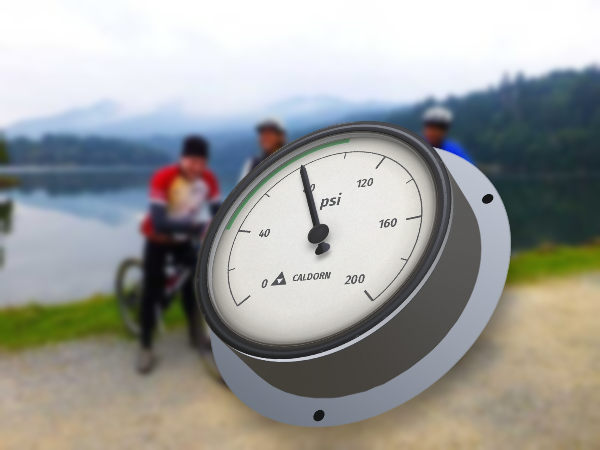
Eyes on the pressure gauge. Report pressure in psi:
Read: 80 psi
